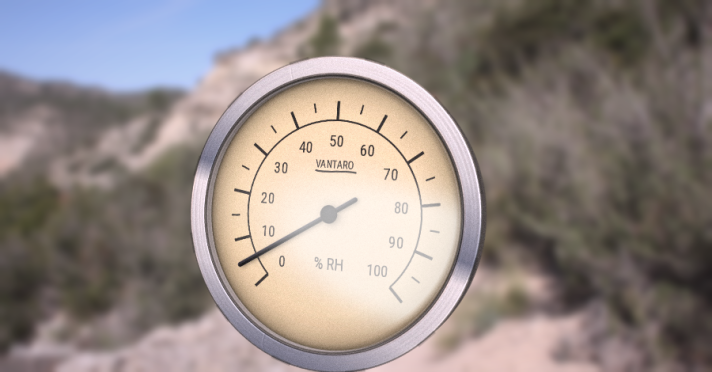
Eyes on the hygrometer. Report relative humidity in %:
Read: 5 %
